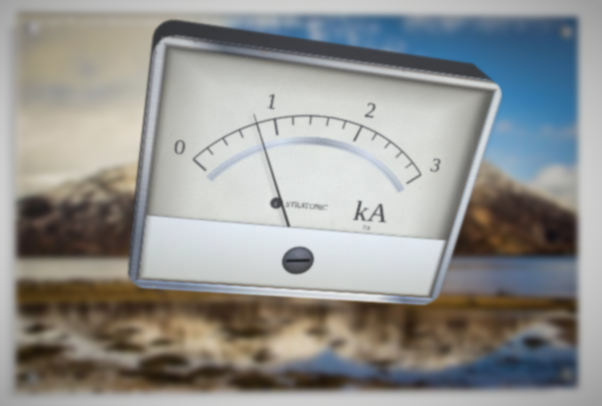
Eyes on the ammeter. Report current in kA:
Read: 0.8 kA
